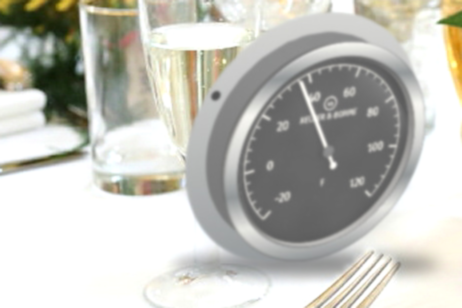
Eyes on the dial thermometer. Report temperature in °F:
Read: 36 °F
